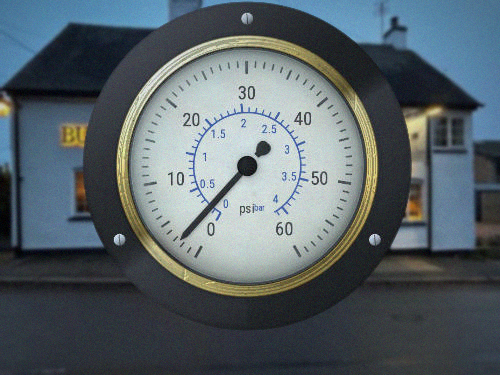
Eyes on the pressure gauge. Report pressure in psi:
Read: 2.5 psi
